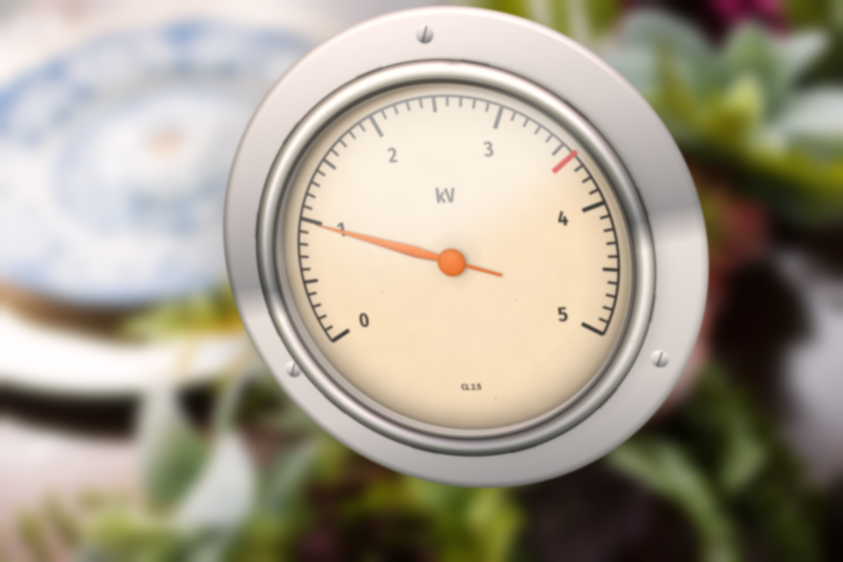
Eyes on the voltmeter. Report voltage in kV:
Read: 1 kV
